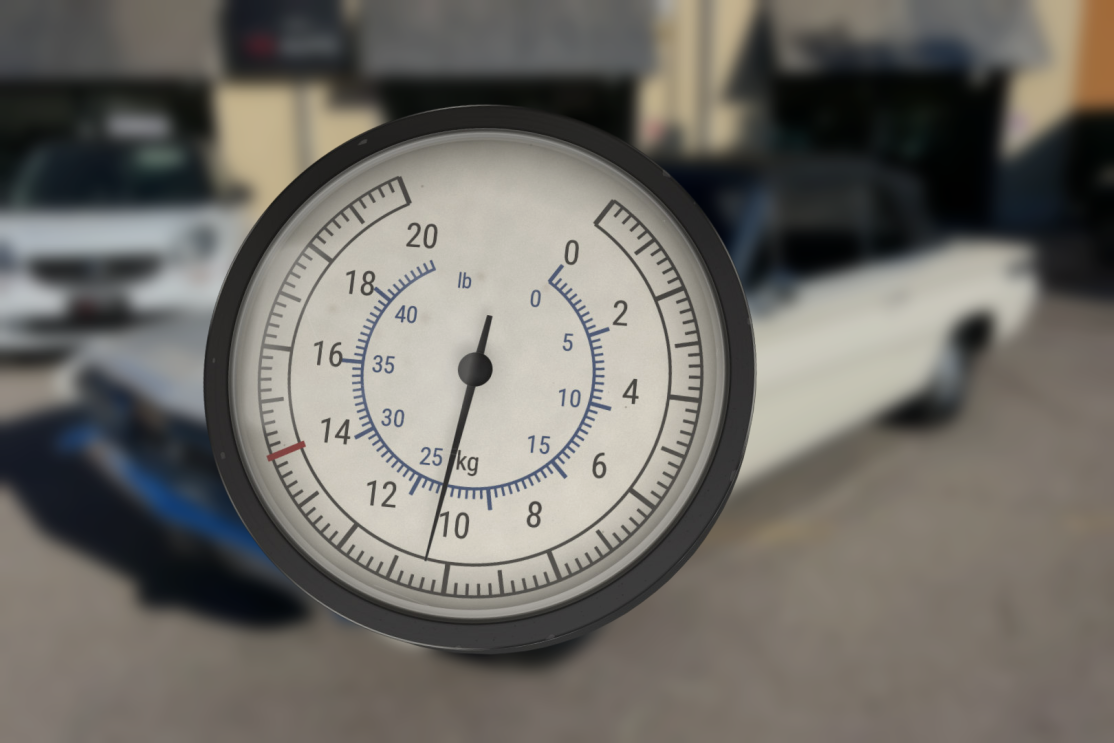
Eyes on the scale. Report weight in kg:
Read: 10.4 kg
